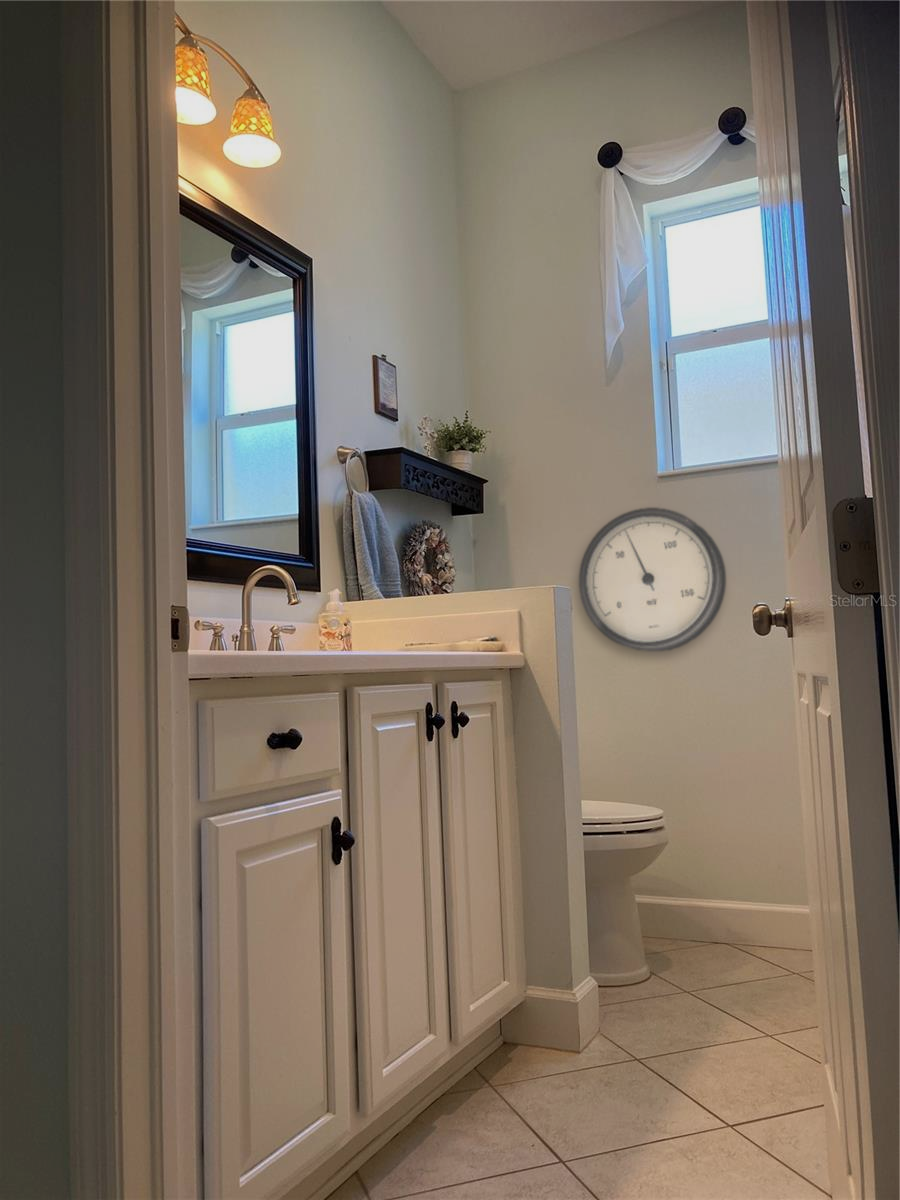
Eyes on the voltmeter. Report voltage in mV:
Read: 65 mV
